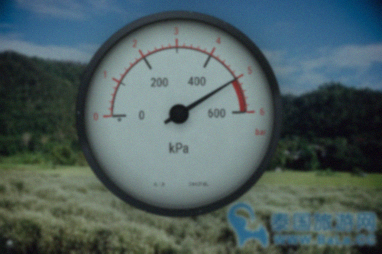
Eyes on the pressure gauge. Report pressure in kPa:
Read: 500 kPa
